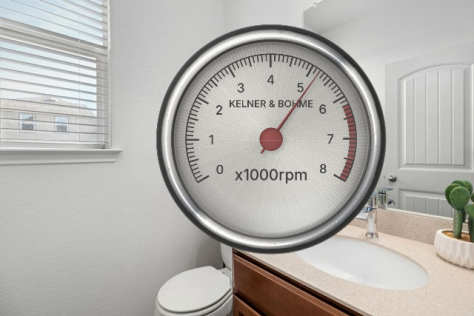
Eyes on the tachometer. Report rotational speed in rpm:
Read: 5200 rpm
